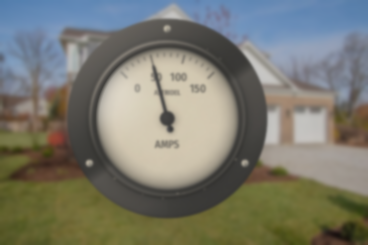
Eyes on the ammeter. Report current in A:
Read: 50 A
